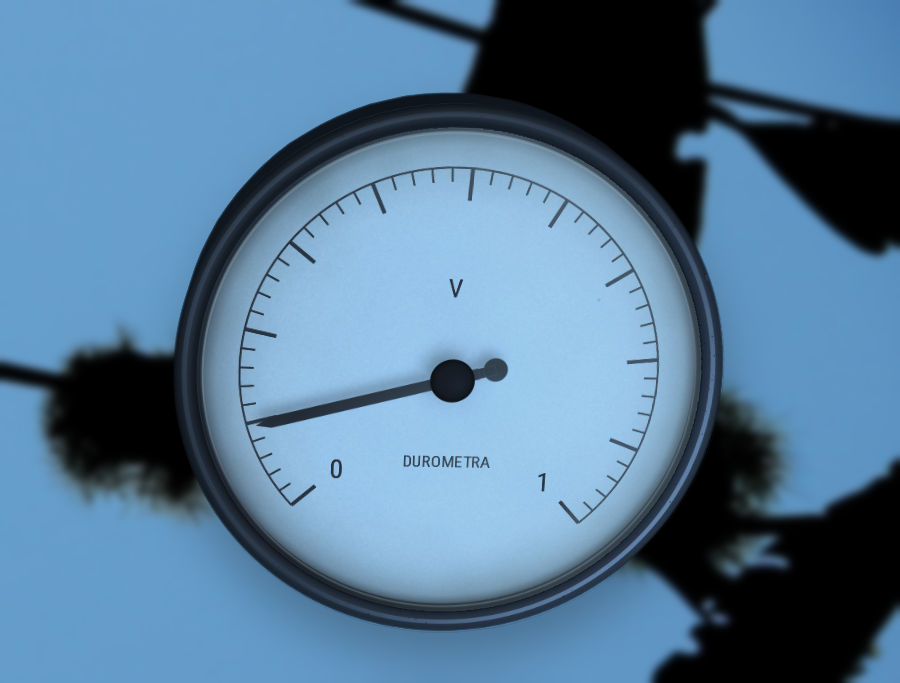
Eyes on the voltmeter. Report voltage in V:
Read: 0.1 V
